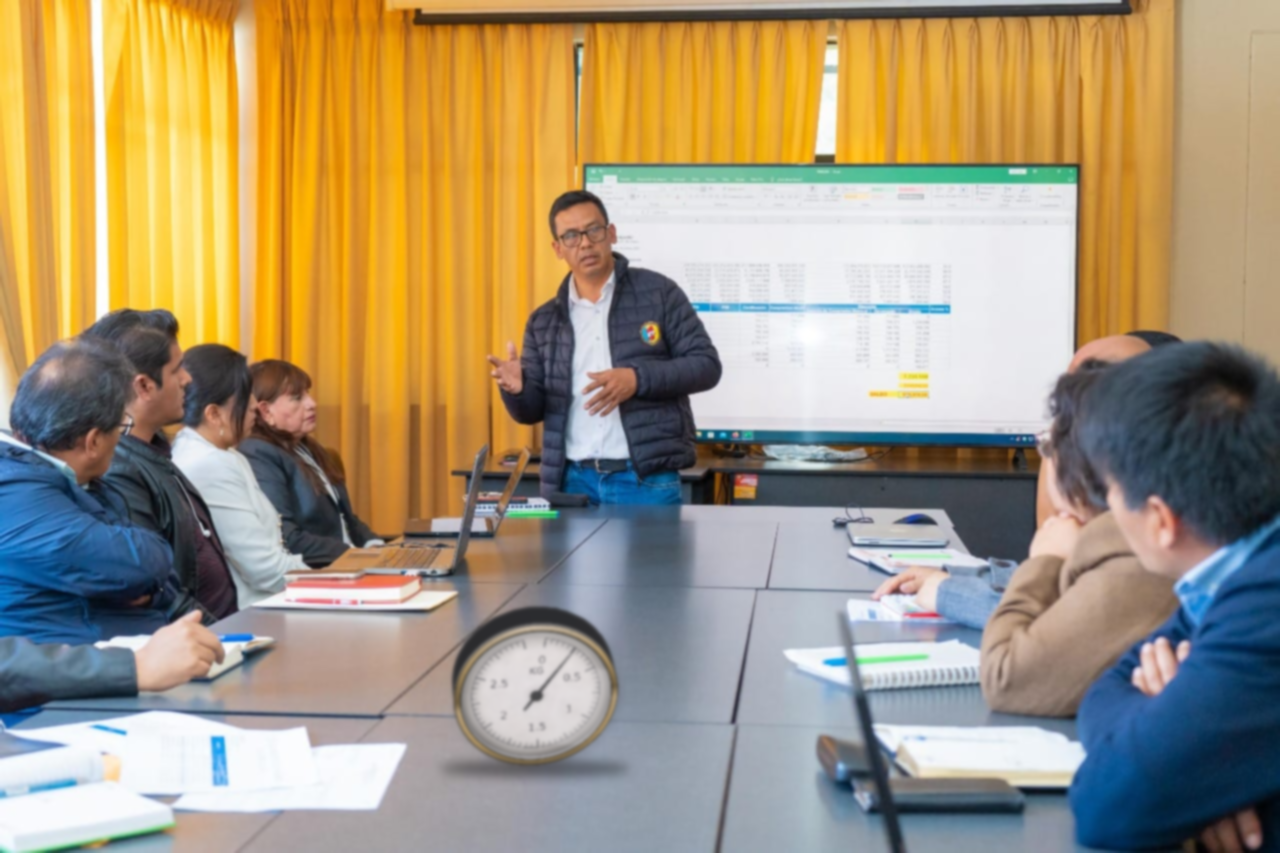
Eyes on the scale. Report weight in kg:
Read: 0.25 kg
